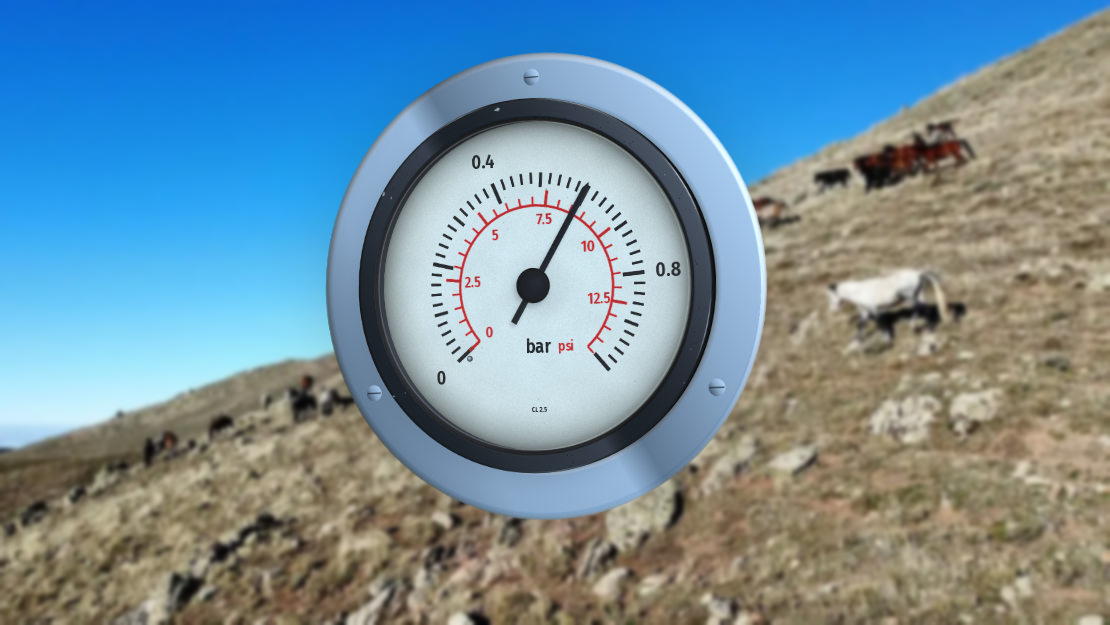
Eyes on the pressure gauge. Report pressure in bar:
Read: 0.6 bar
